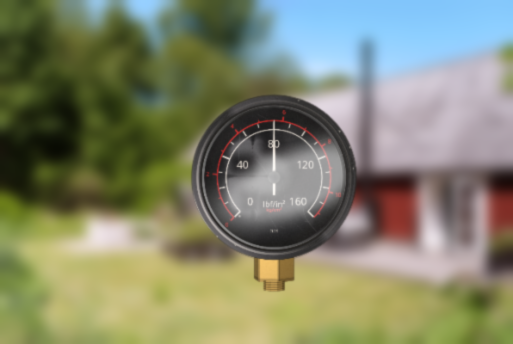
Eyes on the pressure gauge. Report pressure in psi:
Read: 80 psi
